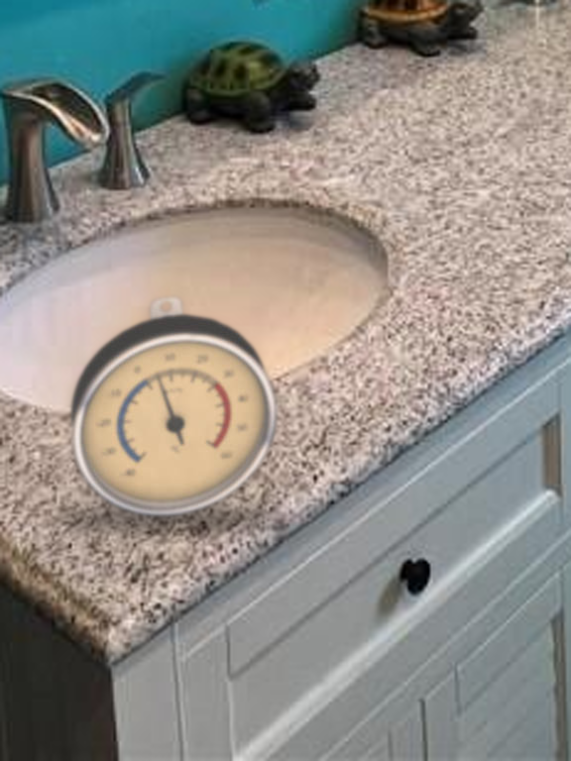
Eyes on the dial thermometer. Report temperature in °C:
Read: 5 °C
